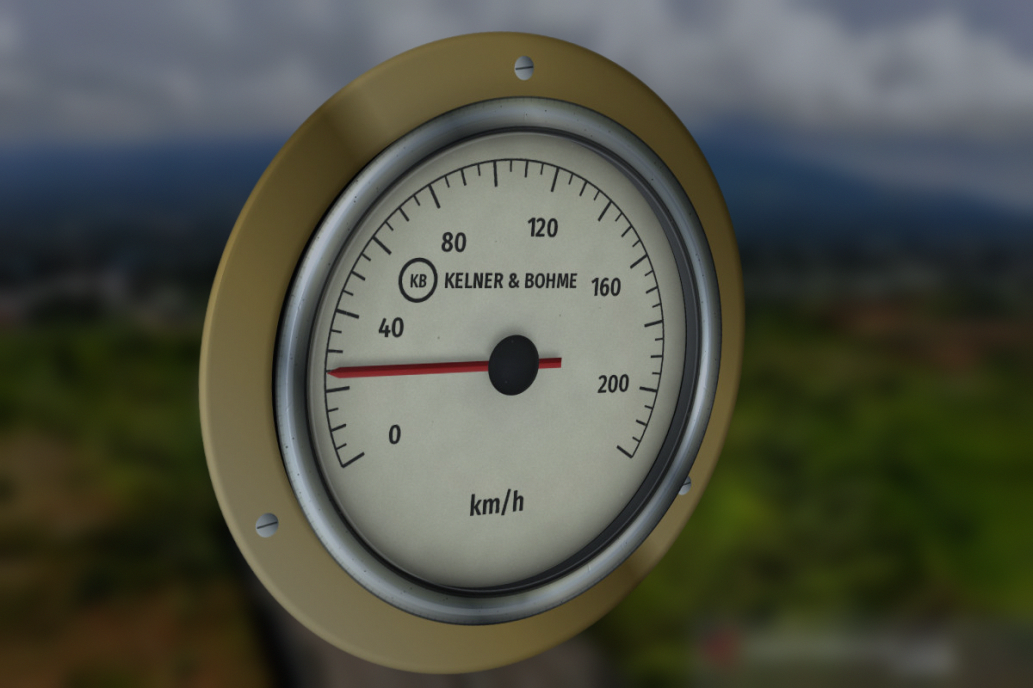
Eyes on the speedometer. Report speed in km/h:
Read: 25 km/h
